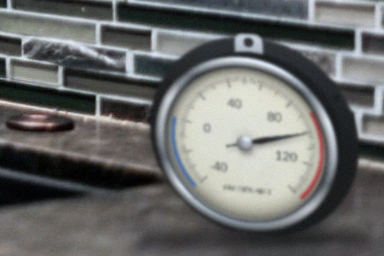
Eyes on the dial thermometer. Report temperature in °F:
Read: 100 °F
